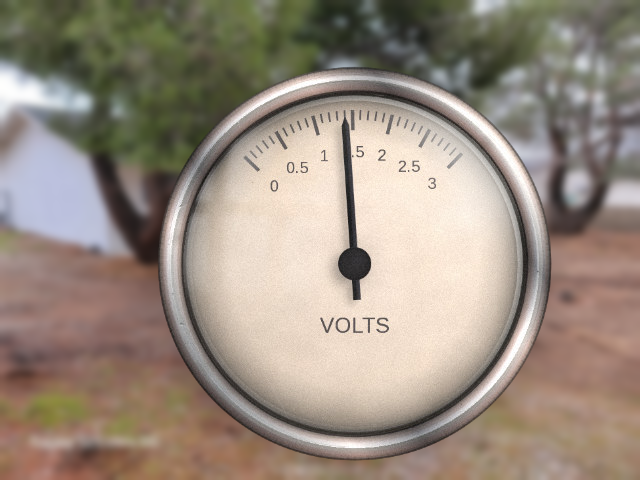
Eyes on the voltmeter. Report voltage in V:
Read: 1.4 V
